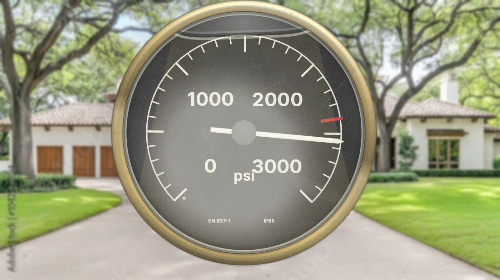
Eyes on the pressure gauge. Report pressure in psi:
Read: 2550 psi
